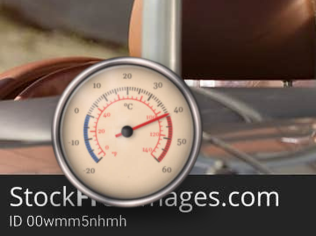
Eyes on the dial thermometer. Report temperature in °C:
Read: 40 °C
